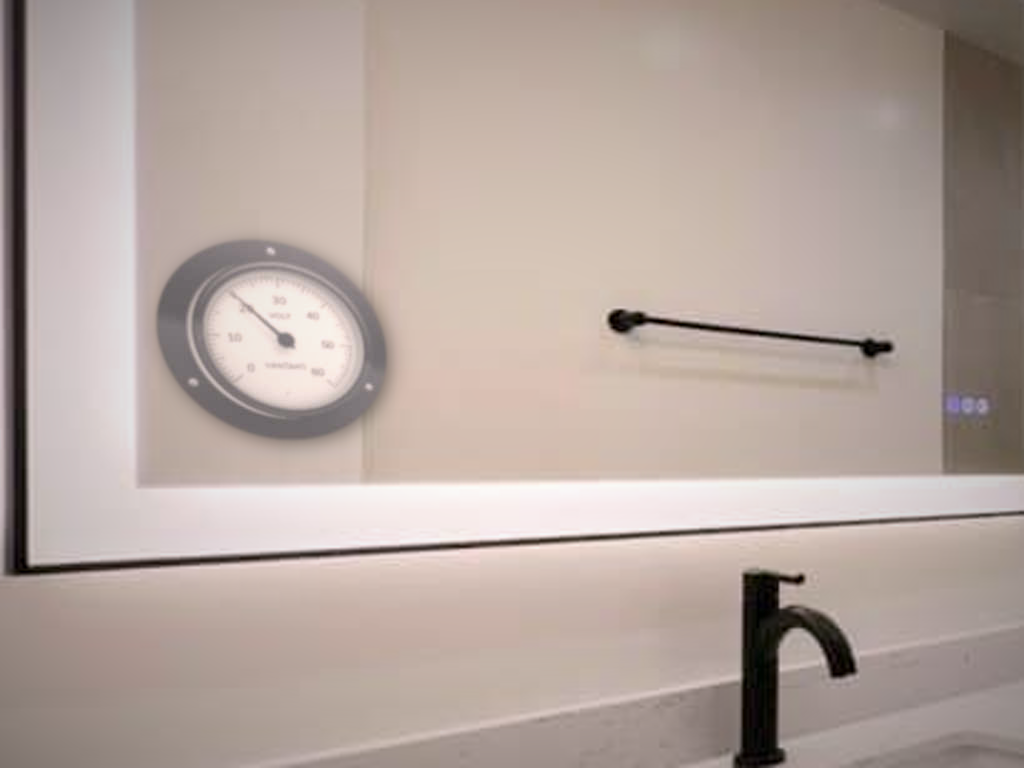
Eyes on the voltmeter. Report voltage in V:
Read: 20 V
